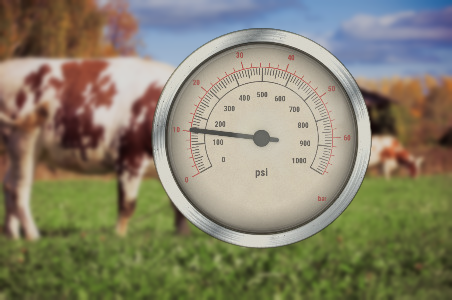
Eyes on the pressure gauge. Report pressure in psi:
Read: 150 psi
